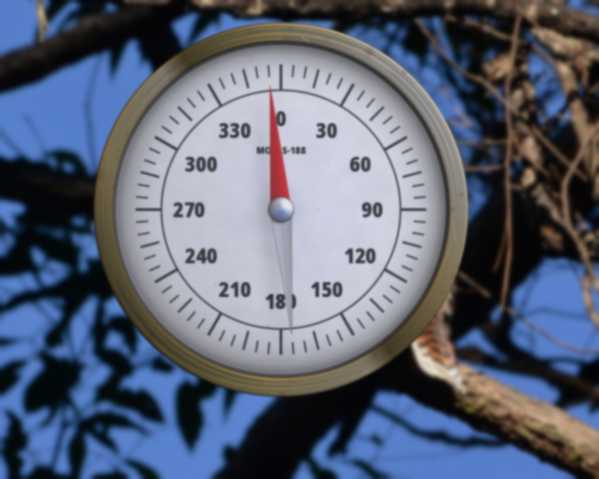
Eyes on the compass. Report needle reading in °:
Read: 355 °
